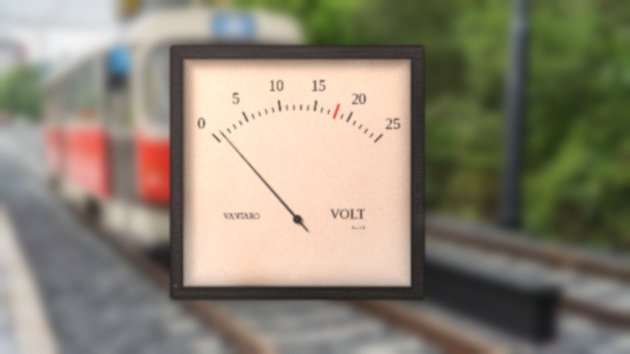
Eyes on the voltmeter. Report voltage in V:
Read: 1 V
